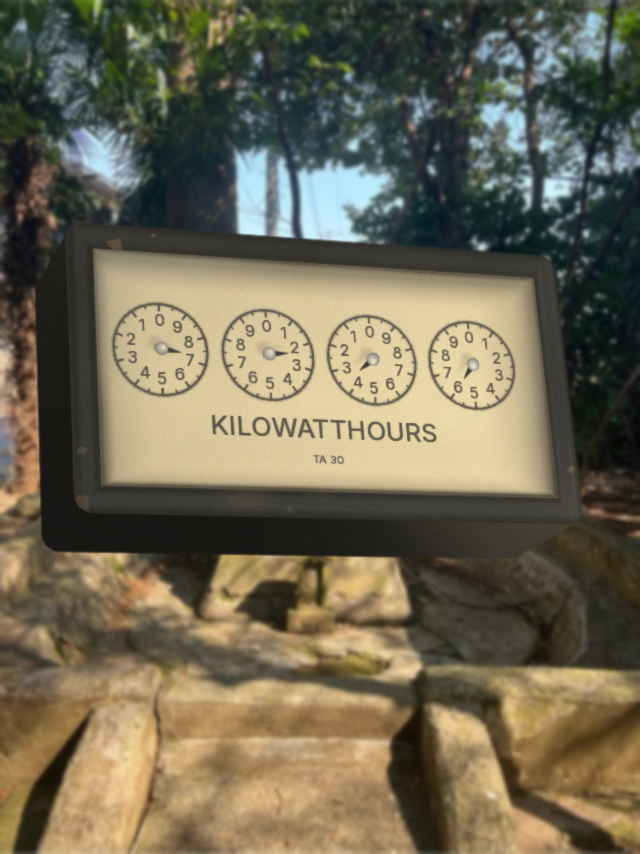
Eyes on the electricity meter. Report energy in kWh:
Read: 7236 kWh
